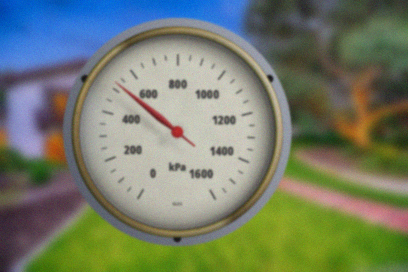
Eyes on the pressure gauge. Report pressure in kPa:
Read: 525 kPa
